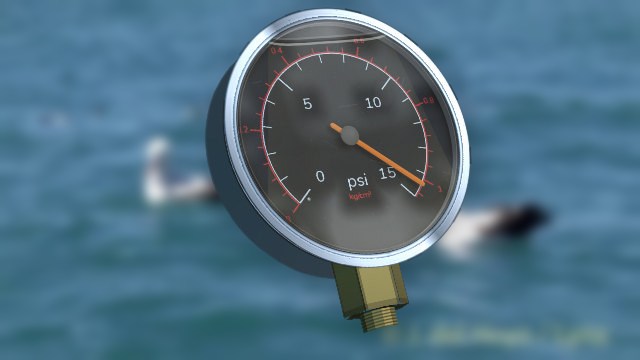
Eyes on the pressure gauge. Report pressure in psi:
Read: 14.5 psi
